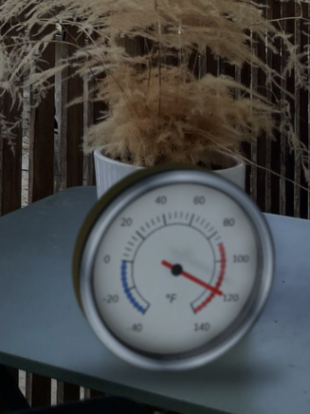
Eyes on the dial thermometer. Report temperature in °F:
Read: 120 °F
